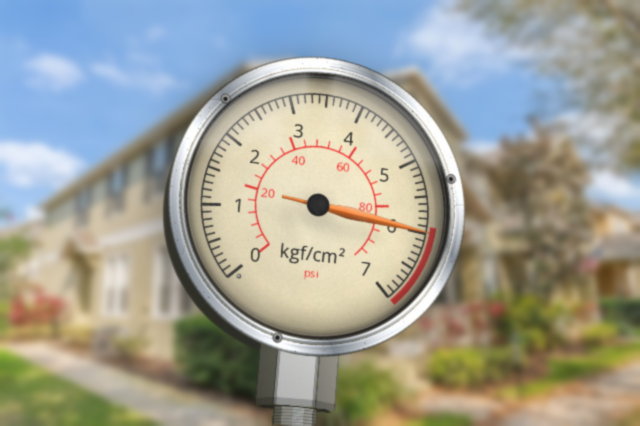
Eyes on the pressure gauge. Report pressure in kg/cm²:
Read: 6 kg/cm²
